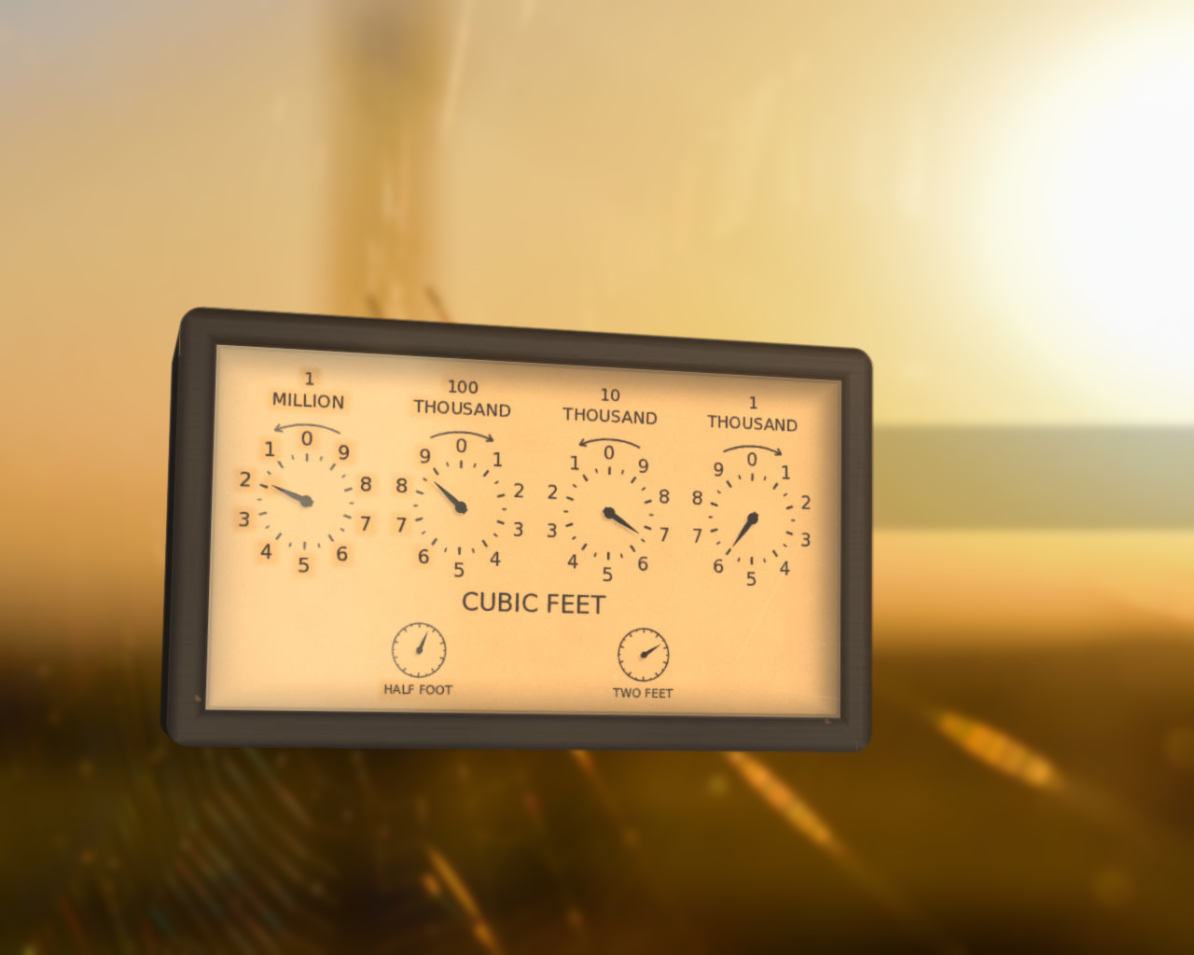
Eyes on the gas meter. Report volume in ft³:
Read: 186600 ft³
